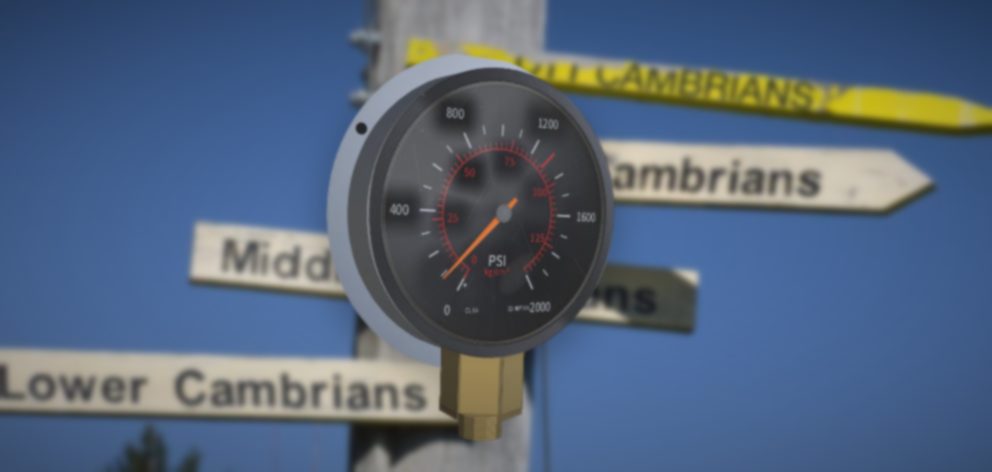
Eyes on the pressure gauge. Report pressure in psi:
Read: 100 psi
